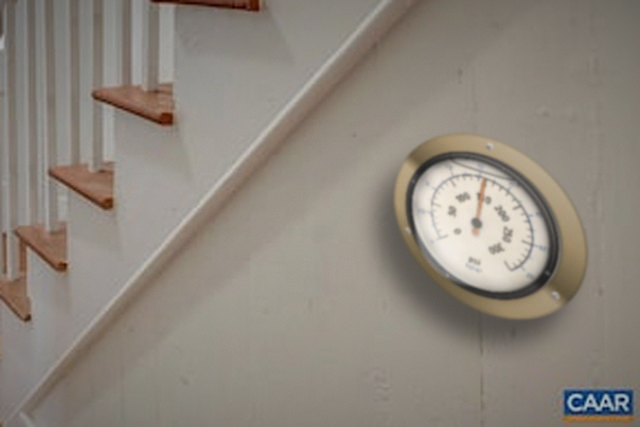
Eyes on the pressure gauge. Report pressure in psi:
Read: 150 psi
